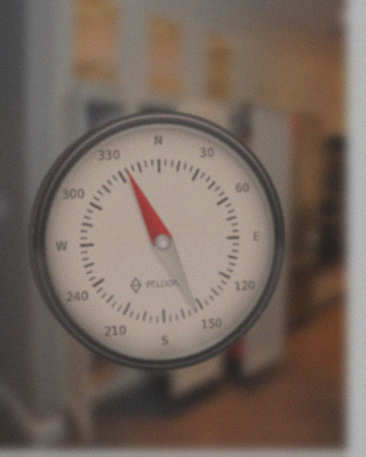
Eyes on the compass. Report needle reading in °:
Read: 335 °
